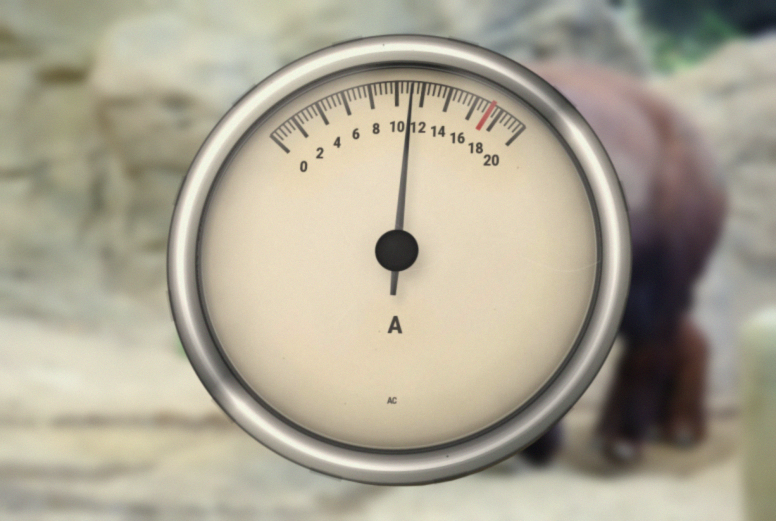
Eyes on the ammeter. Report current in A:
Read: 11.2 A
